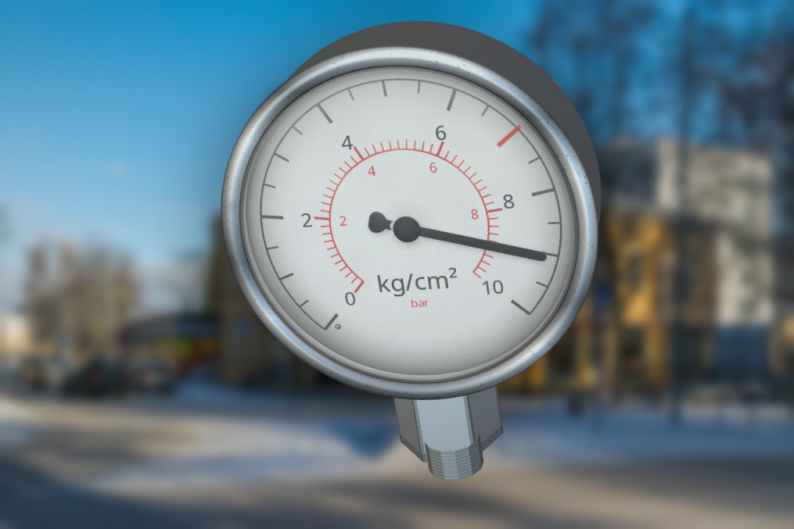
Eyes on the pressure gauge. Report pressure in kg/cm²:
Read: 9 kg/cm²
